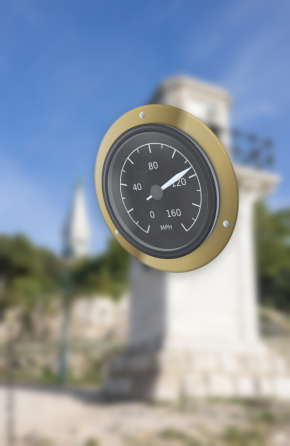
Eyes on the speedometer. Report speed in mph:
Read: 115 mph
